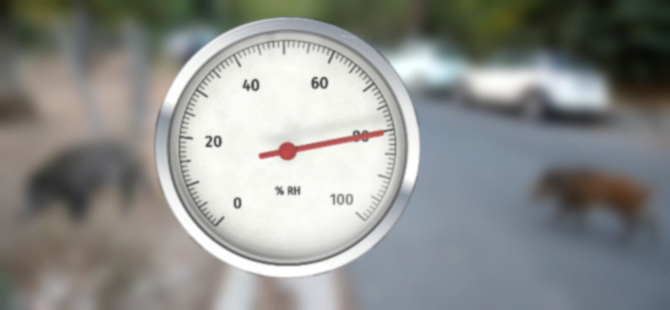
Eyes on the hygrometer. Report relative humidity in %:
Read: 80 %
